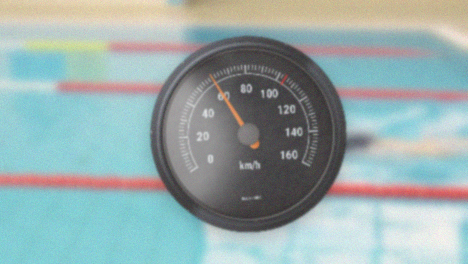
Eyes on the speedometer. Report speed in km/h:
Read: 60 km/h
